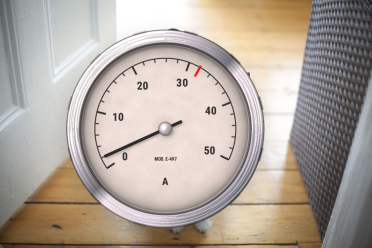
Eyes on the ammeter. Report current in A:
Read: 2 A
